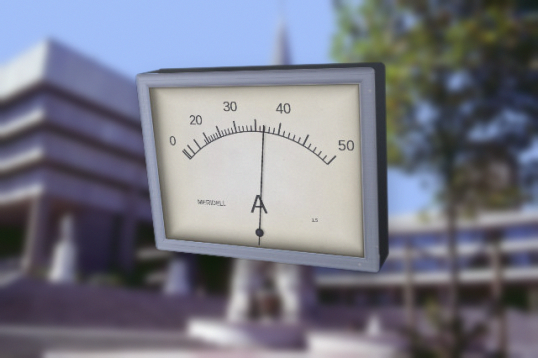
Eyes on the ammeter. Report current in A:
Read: 37 A
